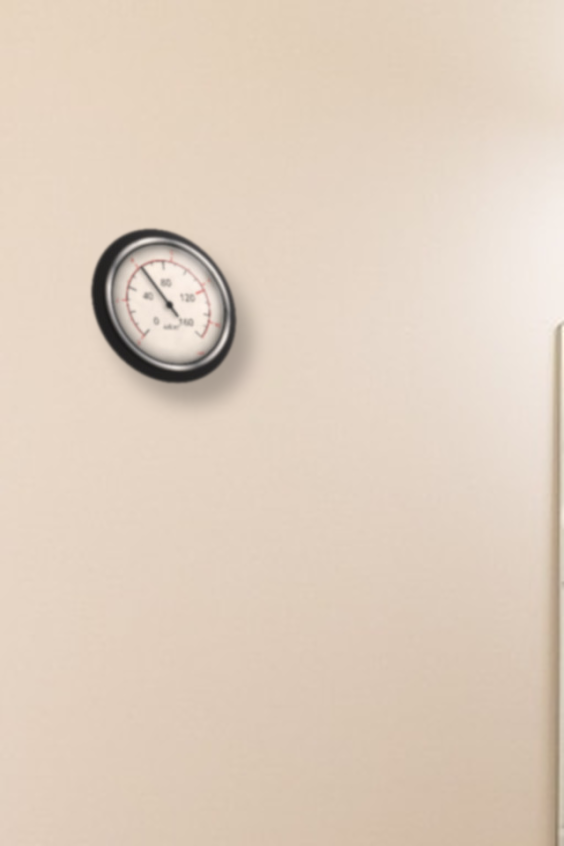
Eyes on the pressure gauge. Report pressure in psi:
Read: 60 psi
